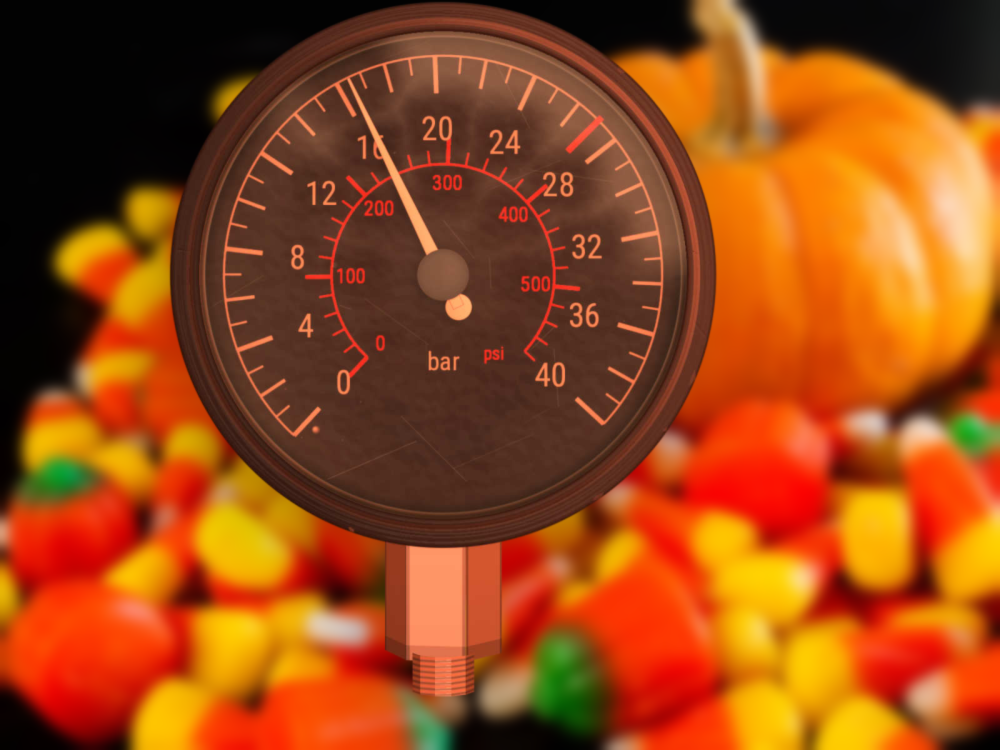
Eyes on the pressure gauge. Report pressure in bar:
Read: 16.5 bar
